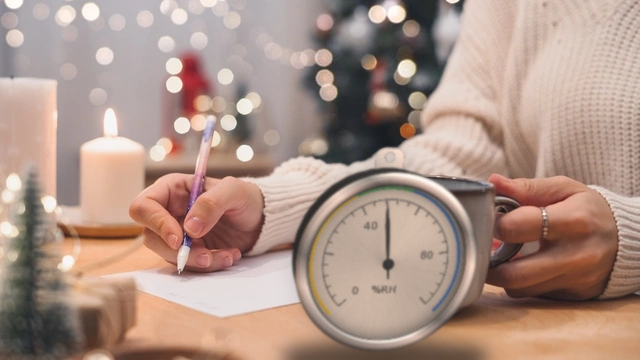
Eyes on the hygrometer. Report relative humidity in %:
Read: 48 %
